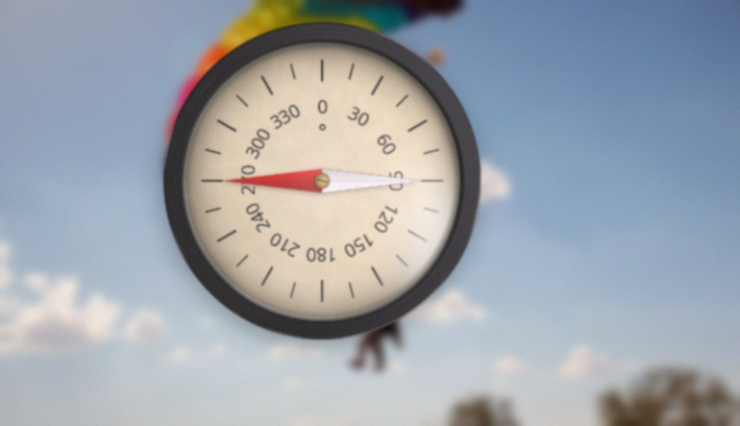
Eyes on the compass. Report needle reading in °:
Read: 270 °
